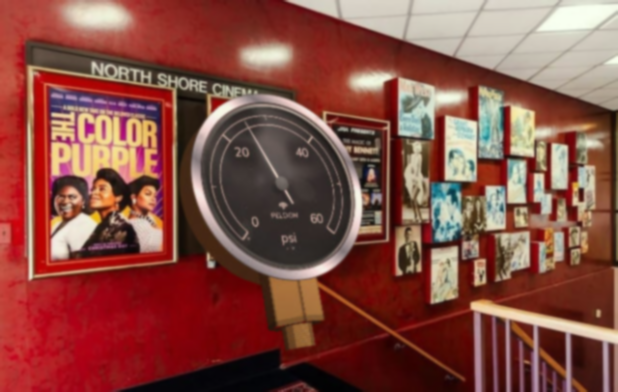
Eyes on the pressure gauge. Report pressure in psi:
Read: 25 psi
